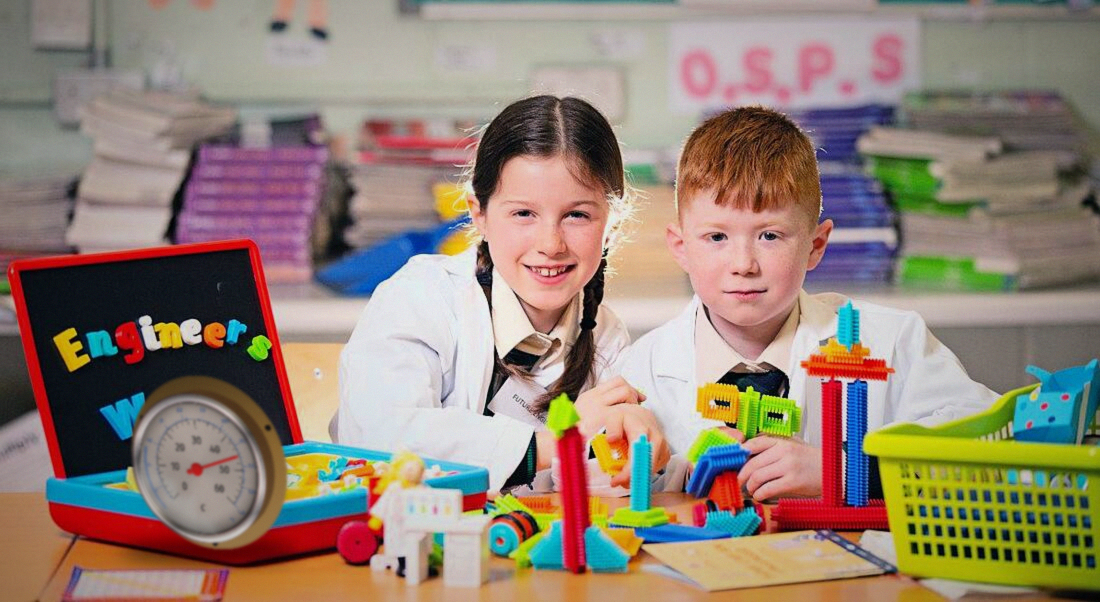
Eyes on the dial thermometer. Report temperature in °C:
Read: 46 °C
